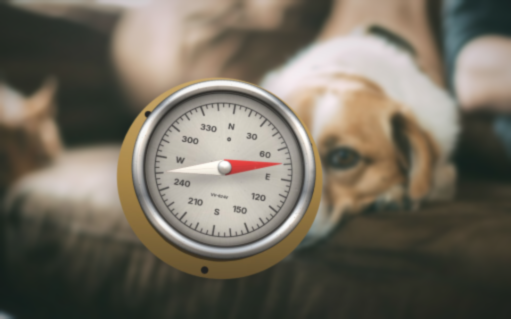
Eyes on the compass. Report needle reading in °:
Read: 75 °
